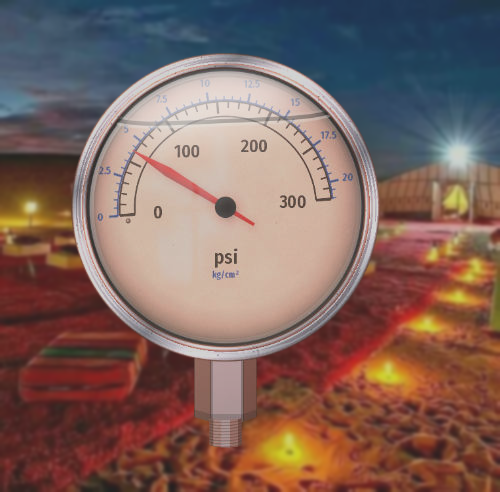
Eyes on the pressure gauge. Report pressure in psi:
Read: 60 psi
